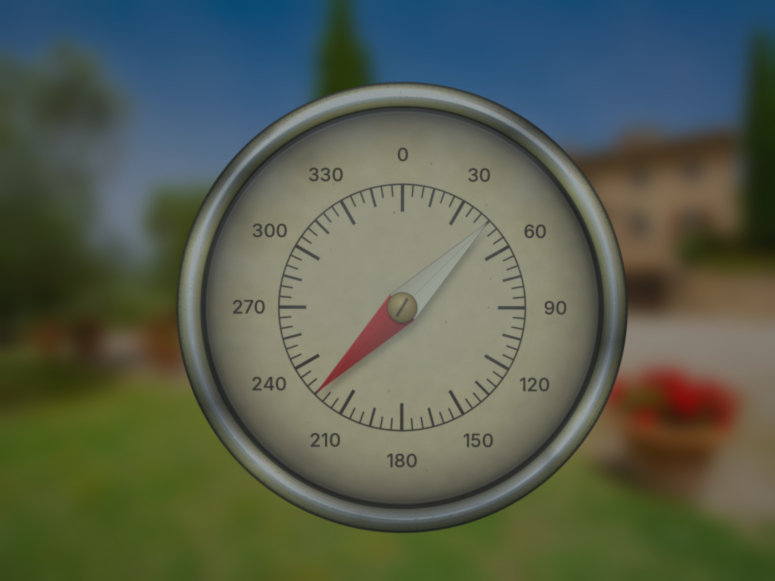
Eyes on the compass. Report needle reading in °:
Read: 225 °
